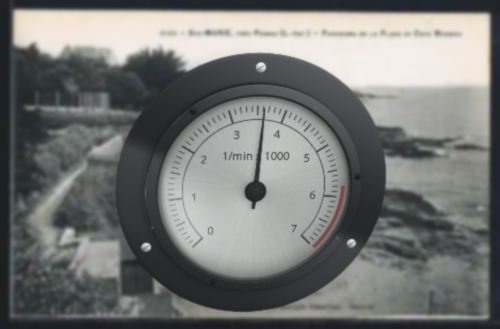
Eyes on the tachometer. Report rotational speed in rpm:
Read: 3600 rpm
